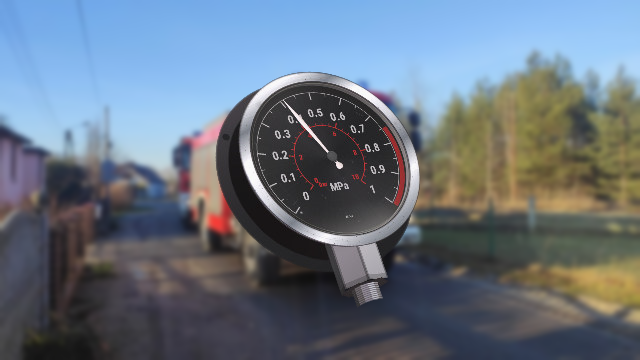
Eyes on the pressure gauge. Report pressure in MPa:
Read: 0.4 MPa
